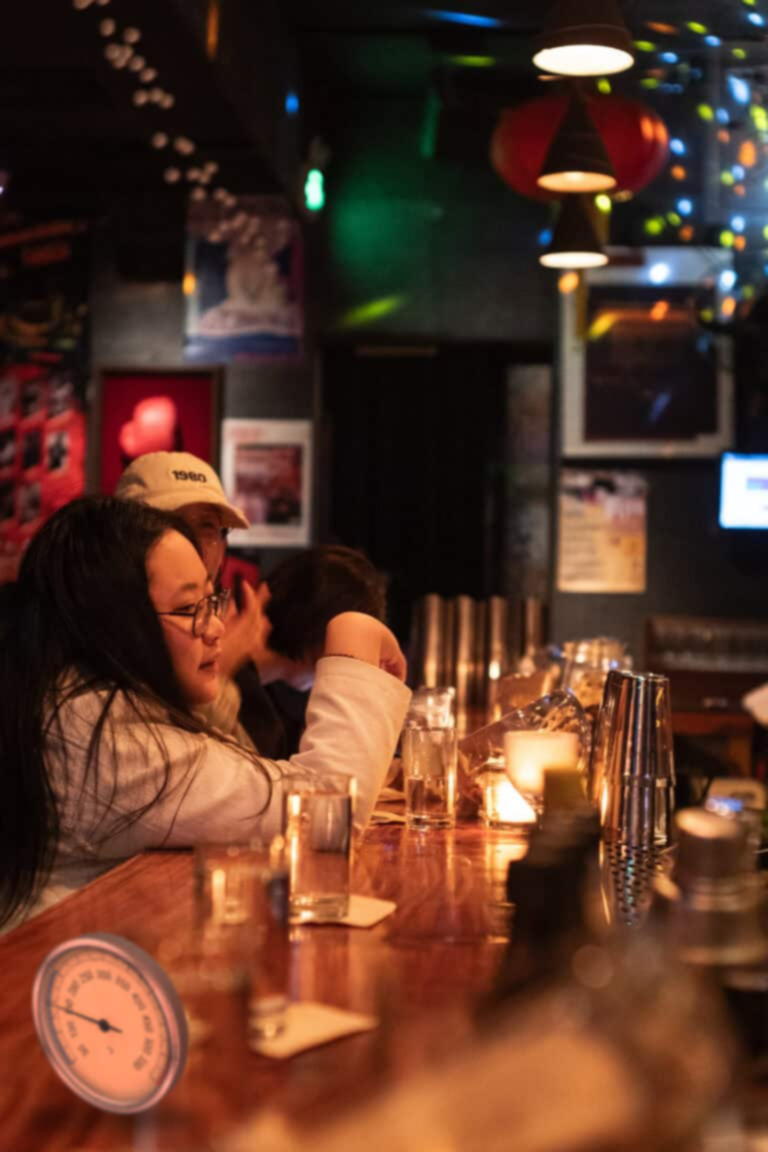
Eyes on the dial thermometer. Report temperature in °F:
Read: 150 °F
